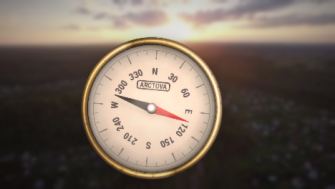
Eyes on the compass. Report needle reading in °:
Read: 105 °
